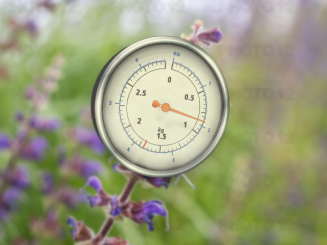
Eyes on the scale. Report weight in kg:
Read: 0.85 kg
